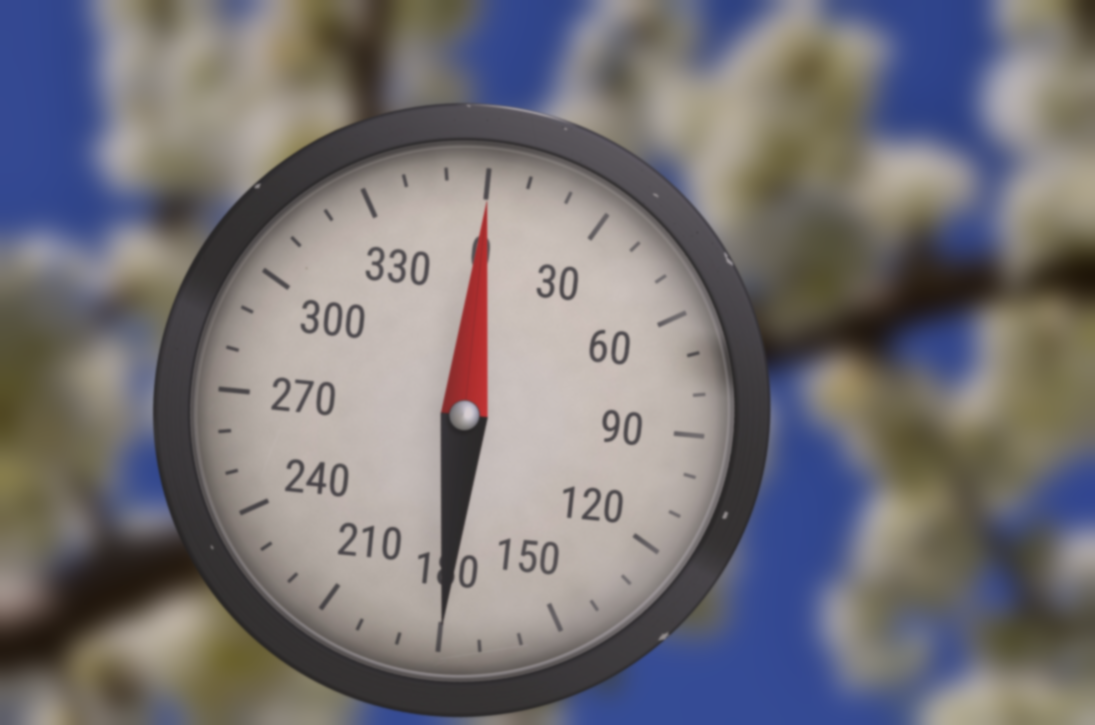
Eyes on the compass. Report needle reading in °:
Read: 0 °
